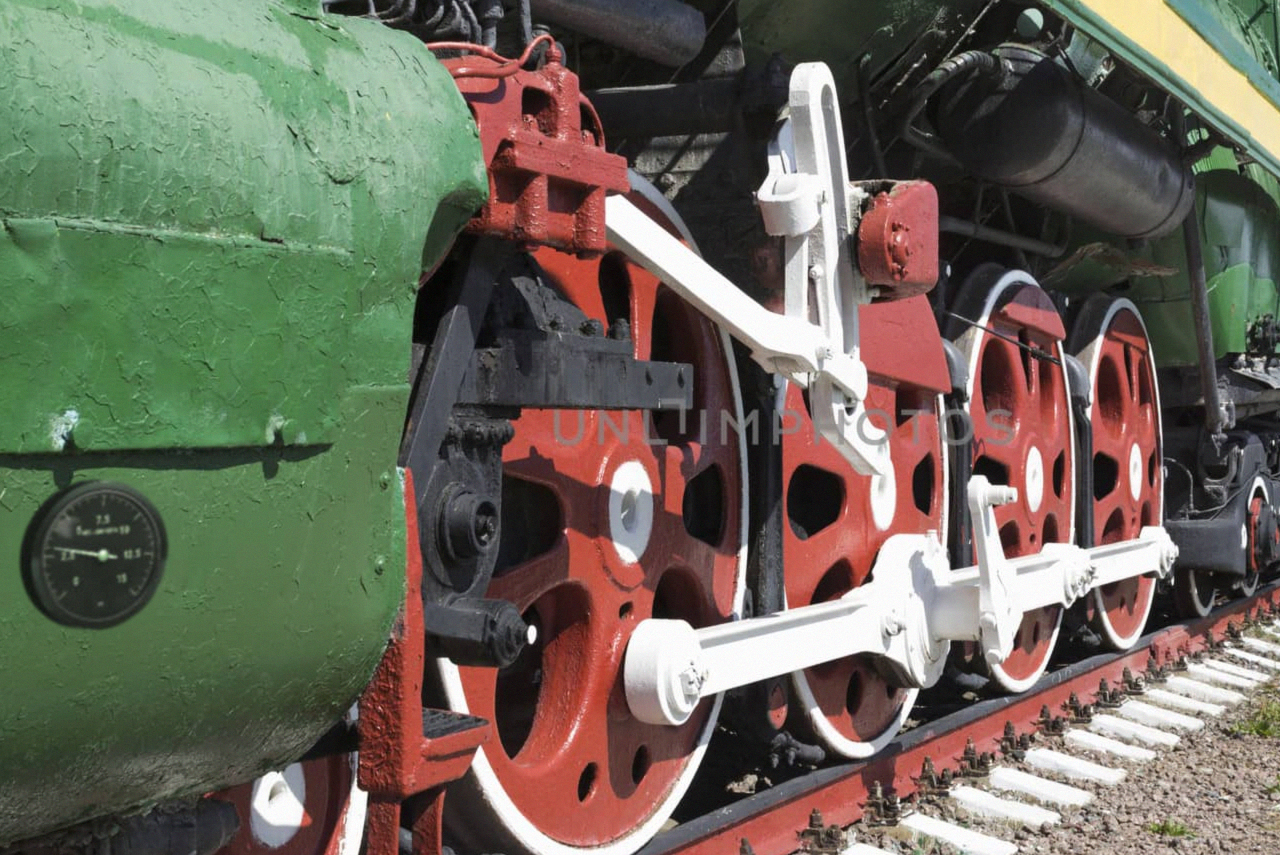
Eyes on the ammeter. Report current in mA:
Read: 3 mA
